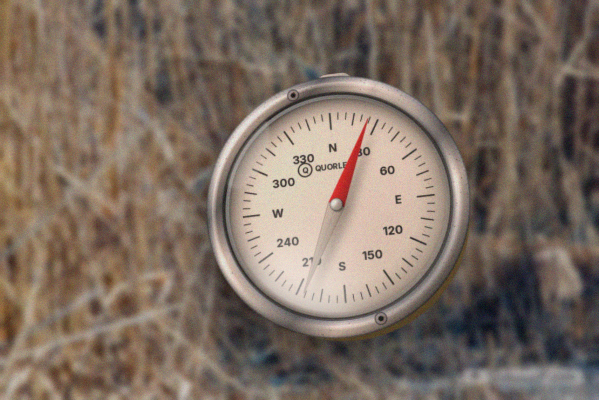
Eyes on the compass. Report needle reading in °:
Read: 25 °
